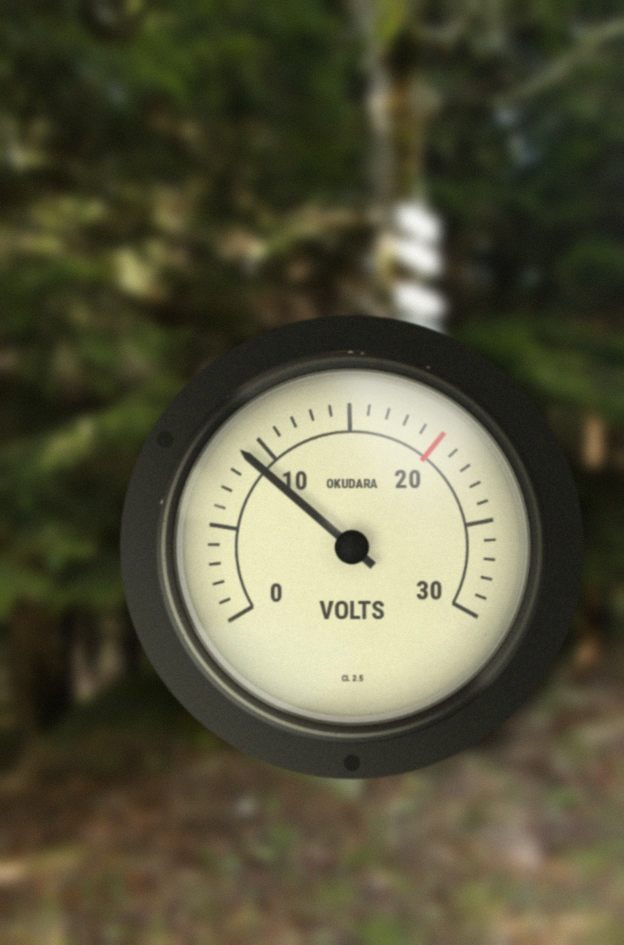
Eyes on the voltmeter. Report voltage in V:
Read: 9 V
